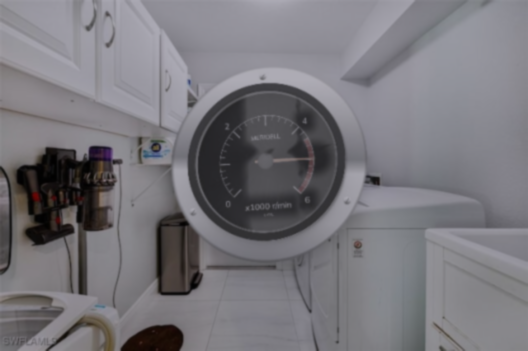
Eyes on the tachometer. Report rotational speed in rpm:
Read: 5000 rpm
